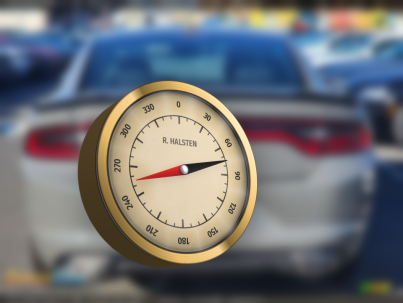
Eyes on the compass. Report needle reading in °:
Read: 255 °
